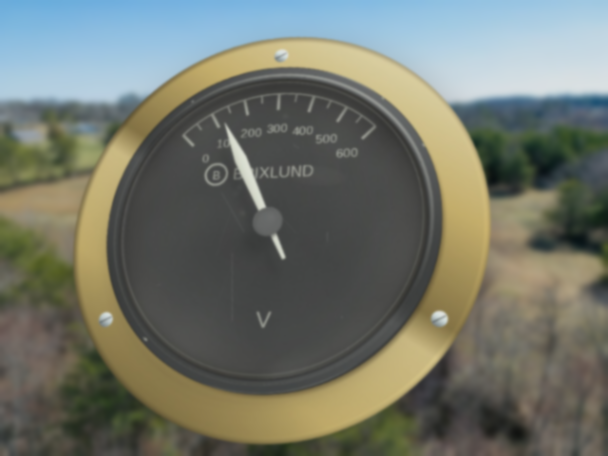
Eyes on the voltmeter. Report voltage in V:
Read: 125 V
